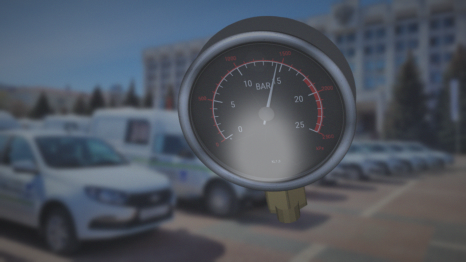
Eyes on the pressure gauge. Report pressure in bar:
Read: 14.5 bar
